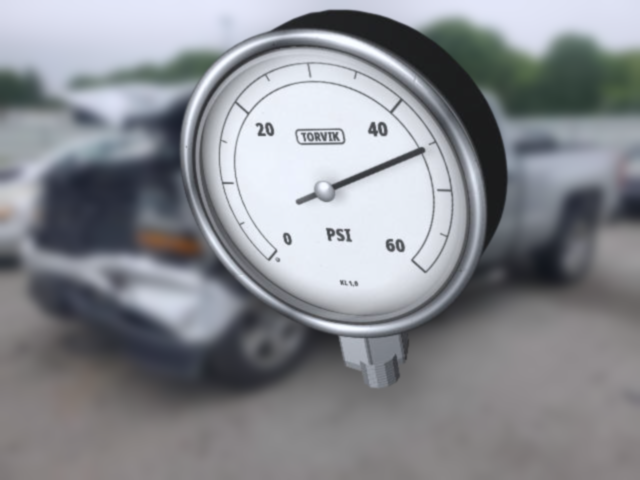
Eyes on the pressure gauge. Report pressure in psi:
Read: 45 psi
